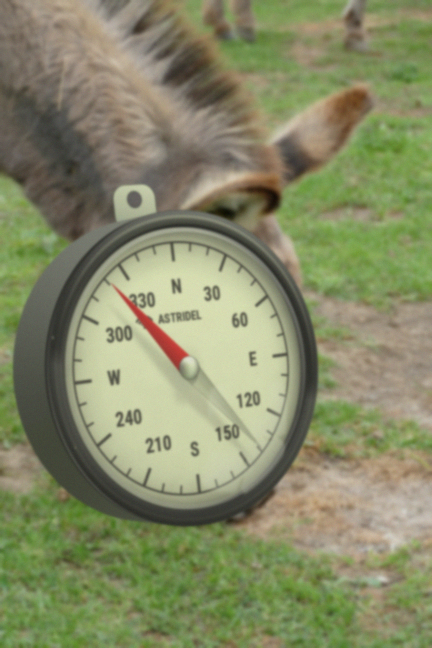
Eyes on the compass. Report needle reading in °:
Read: 320 °
